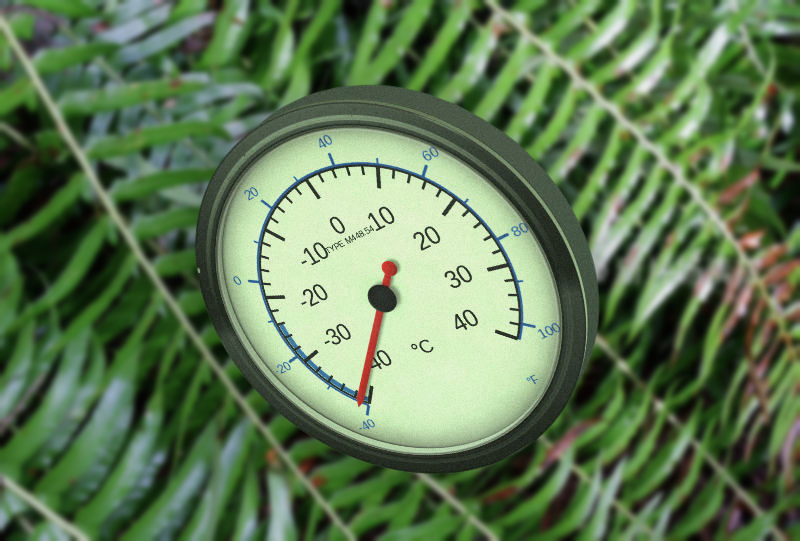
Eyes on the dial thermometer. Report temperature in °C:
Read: -39 °C
